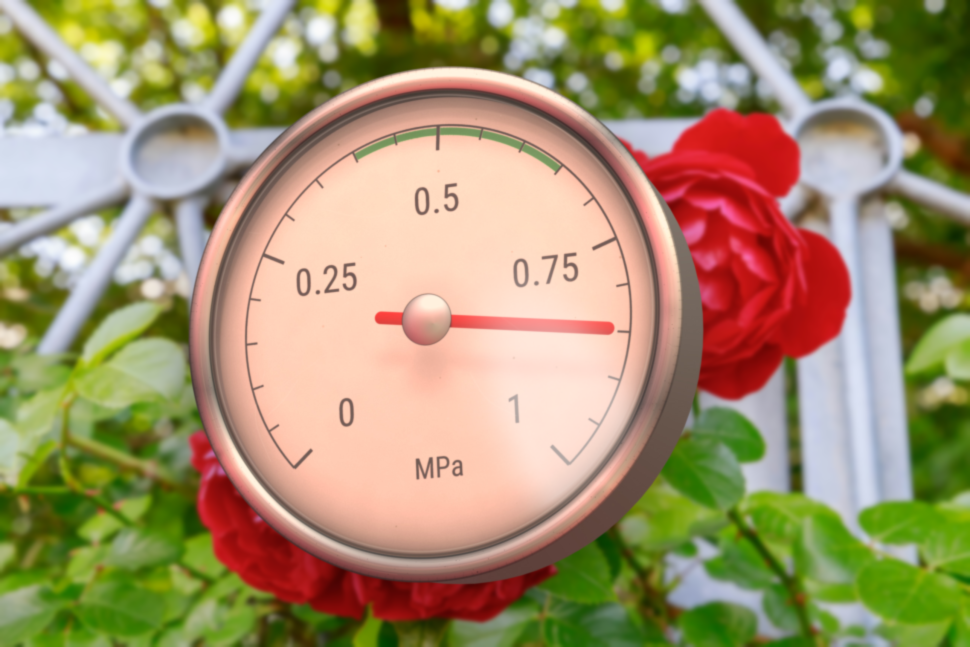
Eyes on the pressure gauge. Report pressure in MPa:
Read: 0.85 MPa
